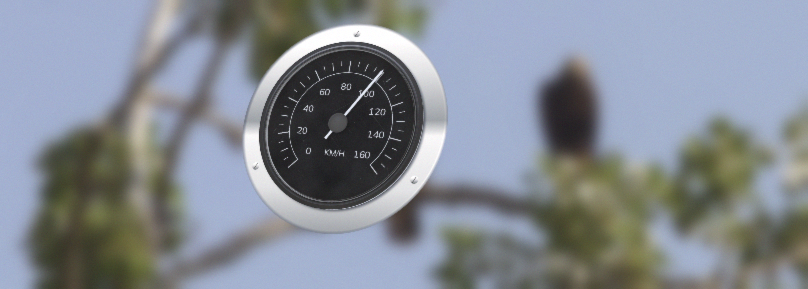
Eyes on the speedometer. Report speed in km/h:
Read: 100 km/h
